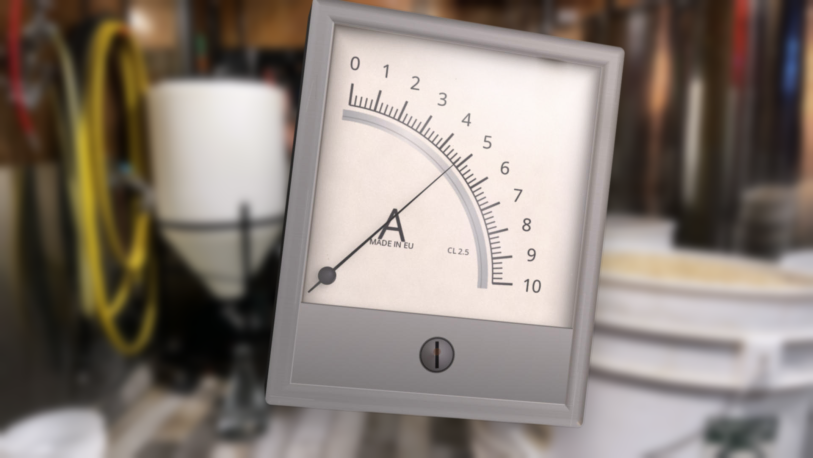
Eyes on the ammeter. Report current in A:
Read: 4.8 A
